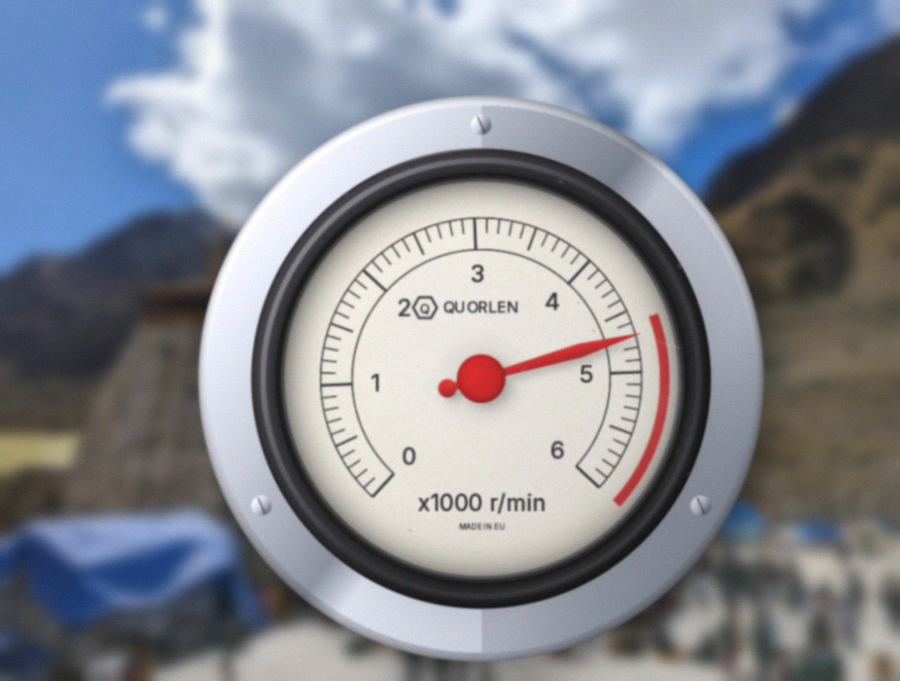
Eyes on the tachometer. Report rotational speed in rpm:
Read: 4700 rpm
